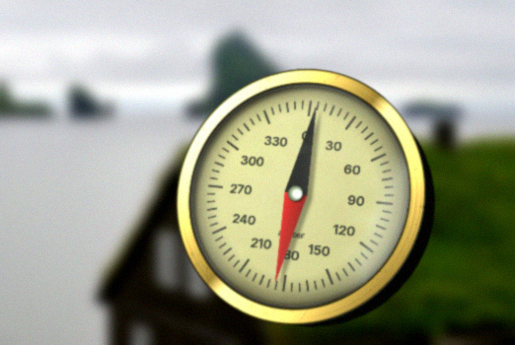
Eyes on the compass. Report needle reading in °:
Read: 185 °
